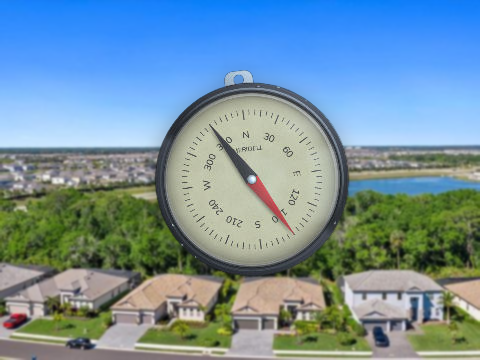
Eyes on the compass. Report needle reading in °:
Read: 150 °
